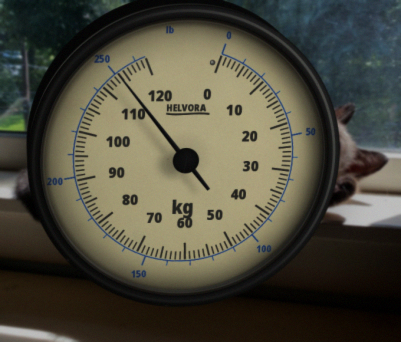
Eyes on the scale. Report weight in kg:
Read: 114 kg
